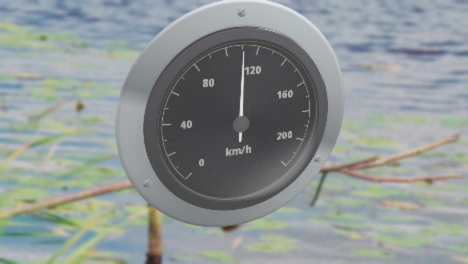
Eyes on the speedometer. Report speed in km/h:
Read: 110 km/h
